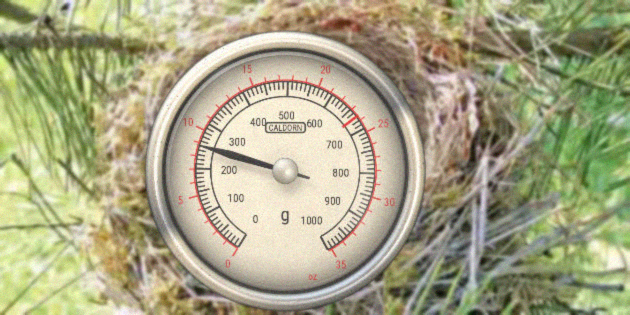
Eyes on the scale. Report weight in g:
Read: 250 g
